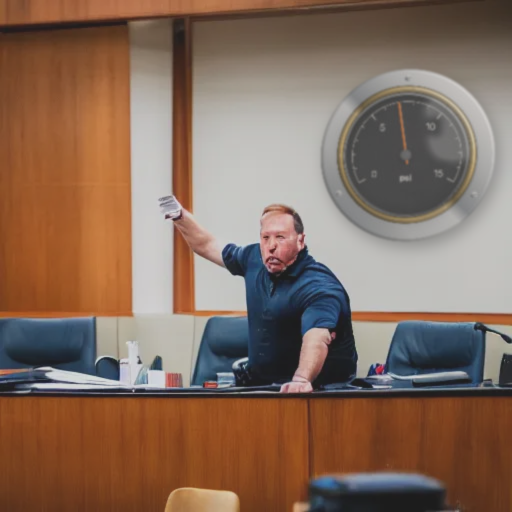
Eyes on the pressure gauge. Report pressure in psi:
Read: 7 psi
